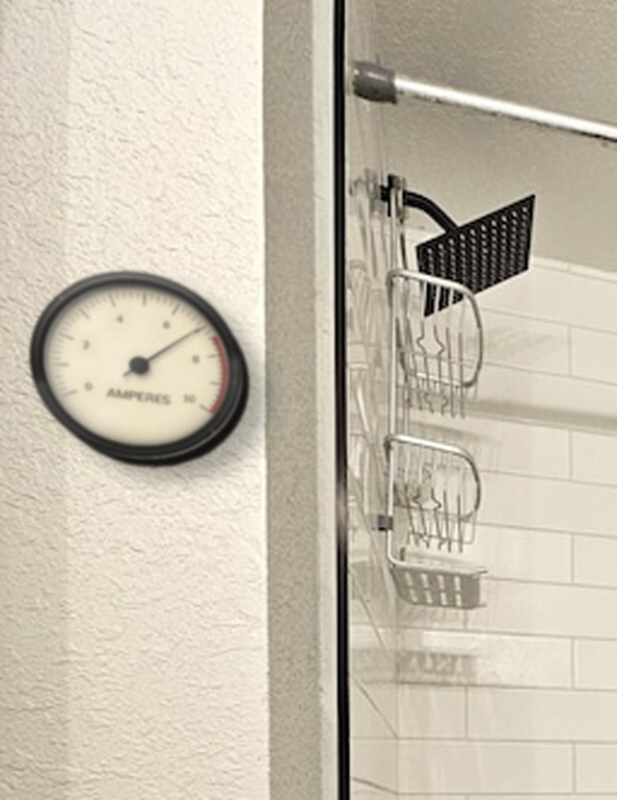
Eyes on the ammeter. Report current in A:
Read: 7 A
